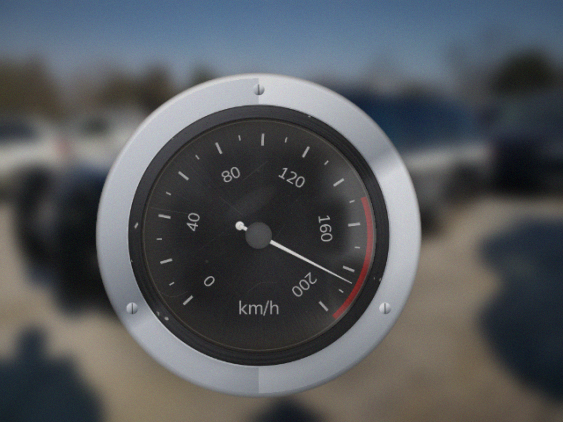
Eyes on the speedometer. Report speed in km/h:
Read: 185 km/h
